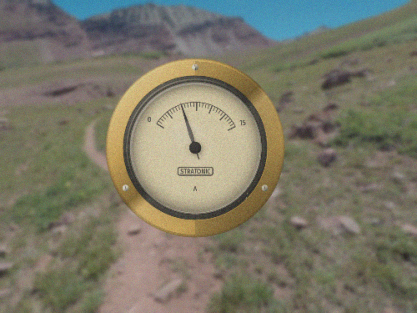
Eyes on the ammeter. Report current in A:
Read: 5 A
